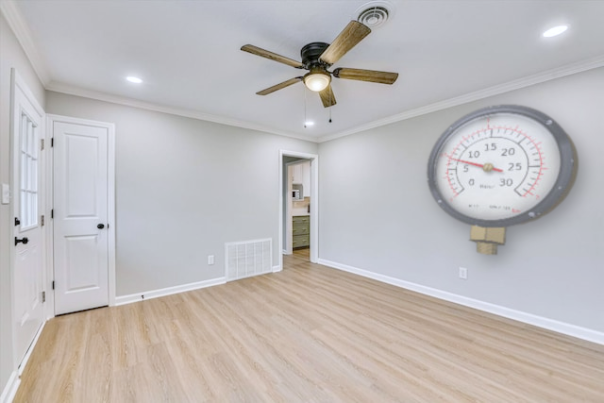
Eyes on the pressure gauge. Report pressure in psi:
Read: 7 psi
